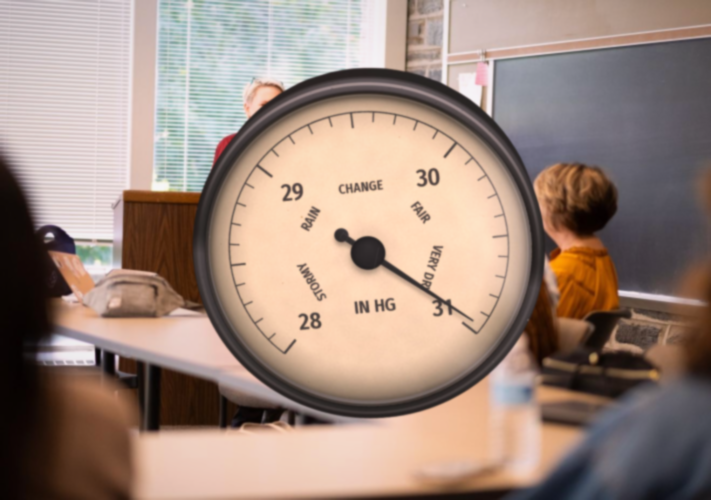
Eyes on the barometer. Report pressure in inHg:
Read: 30.95 inHg
